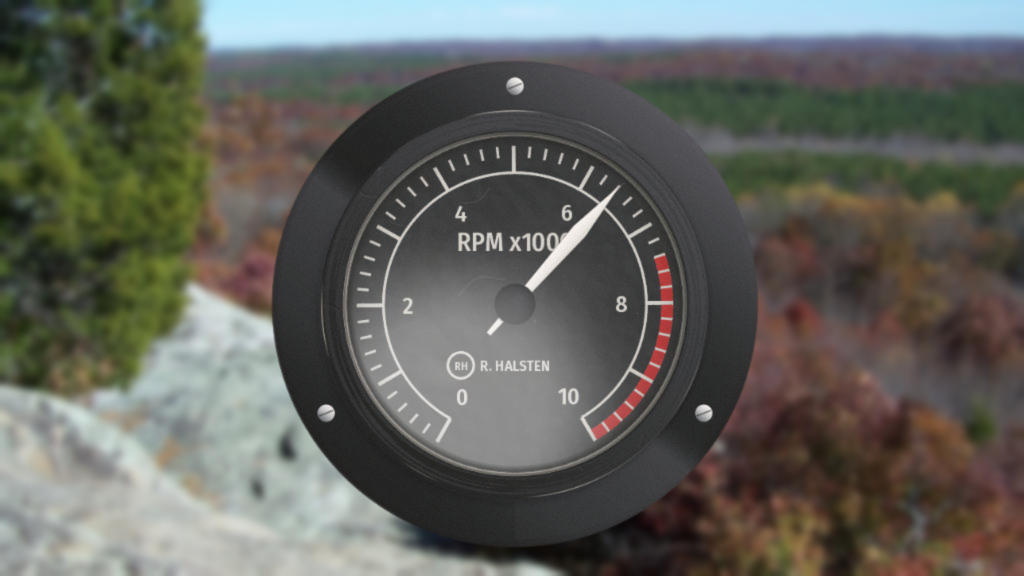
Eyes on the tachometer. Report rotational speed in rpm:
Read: 6400 rpm
